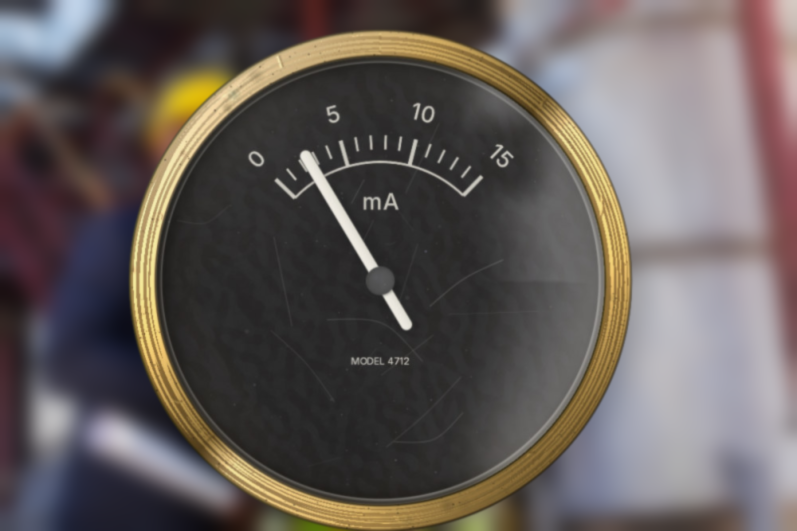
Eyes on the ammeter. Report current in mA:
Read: 2.5 mA
